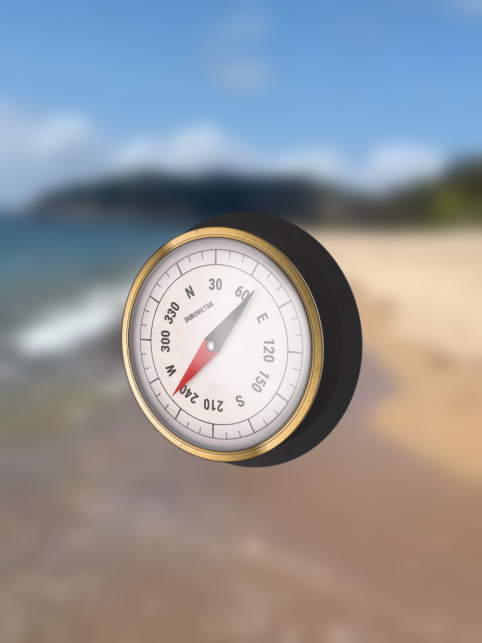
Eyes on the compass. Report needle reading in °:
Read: 250 °
